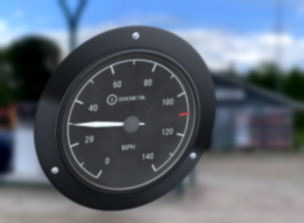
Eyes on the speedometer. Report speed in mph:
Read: 30 mph
